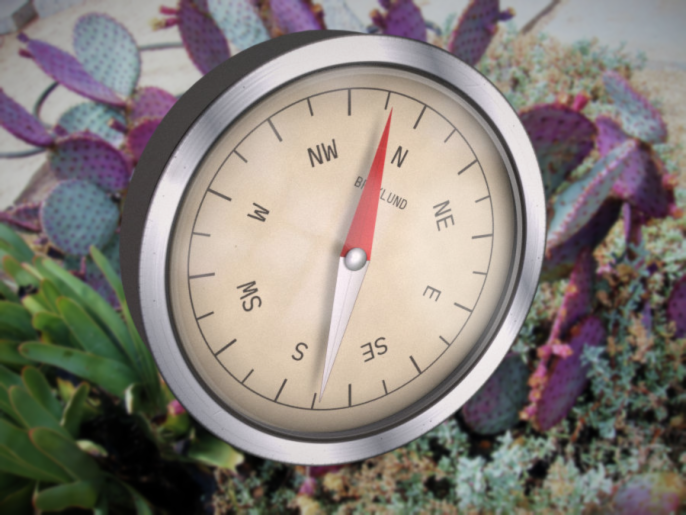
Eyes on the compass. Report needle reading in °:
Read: 345 °
